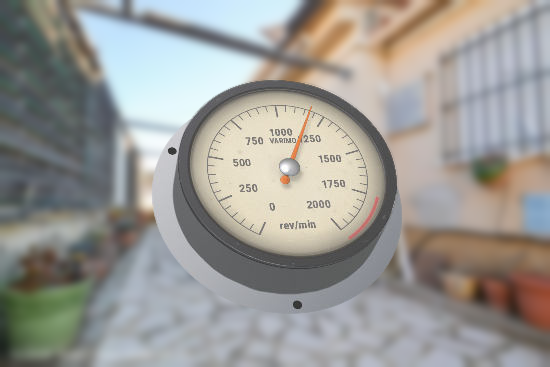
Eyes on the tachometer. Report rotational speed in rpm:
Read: 1175 rpm
